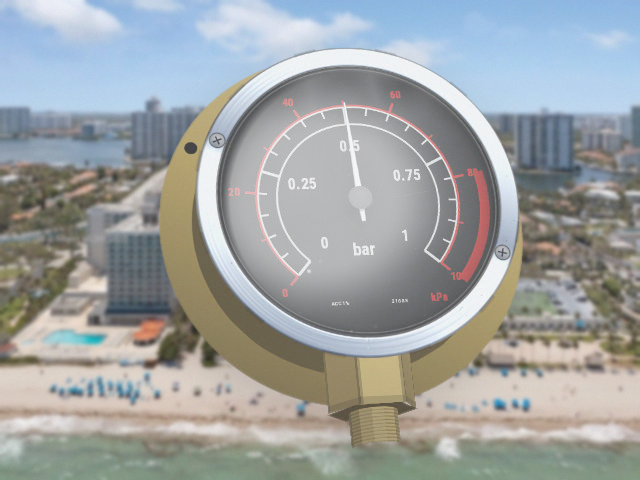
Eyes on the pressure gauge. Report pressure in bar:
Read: 0.5 bar
